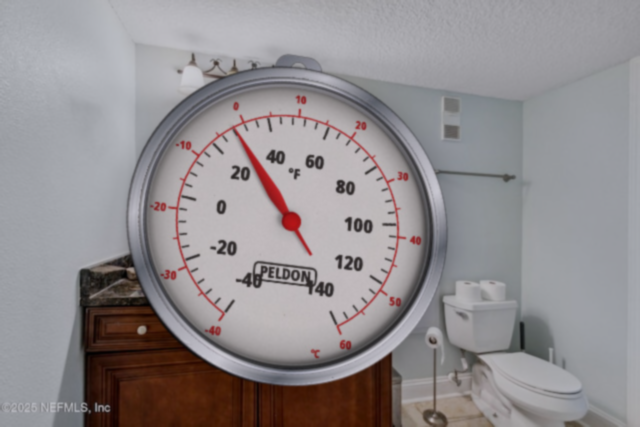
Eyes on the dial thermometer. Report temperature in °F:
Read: 28 °F
